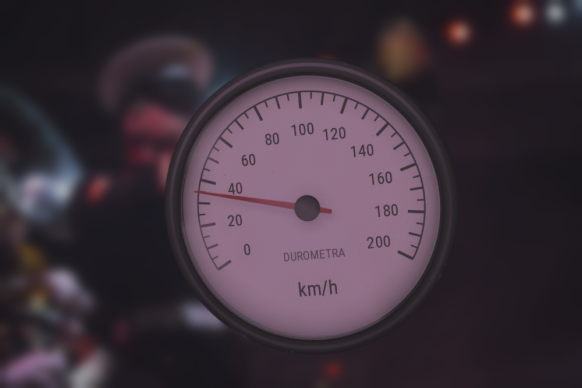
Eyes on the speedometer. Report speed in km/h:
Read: 35 km/h
